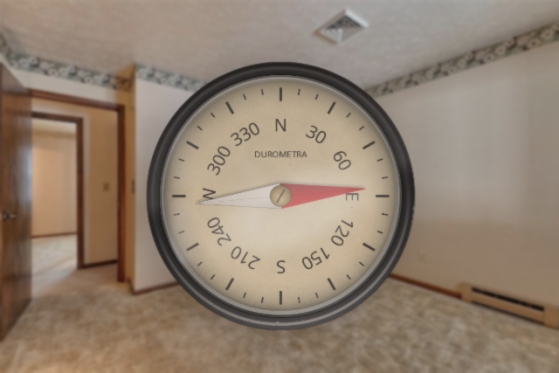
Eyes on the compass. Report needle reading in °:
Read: 85 °
